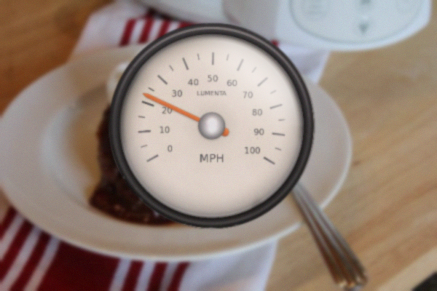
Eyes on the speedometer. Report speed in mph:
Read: 22.5 mph
